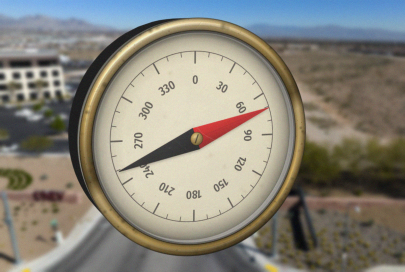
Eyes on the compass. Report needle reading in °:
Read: 70 °
